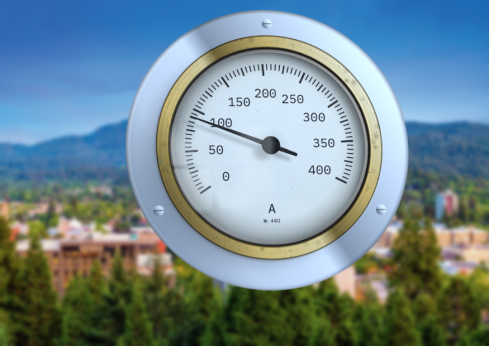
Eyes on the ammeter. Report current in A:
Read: 90 A
